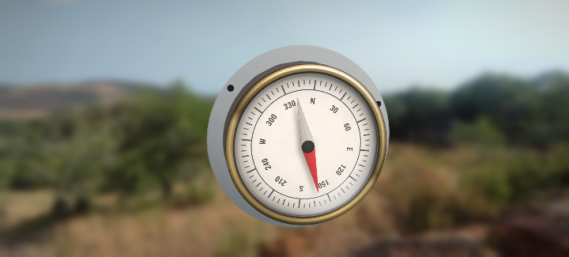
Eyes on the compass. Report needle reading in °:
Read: 160 °
